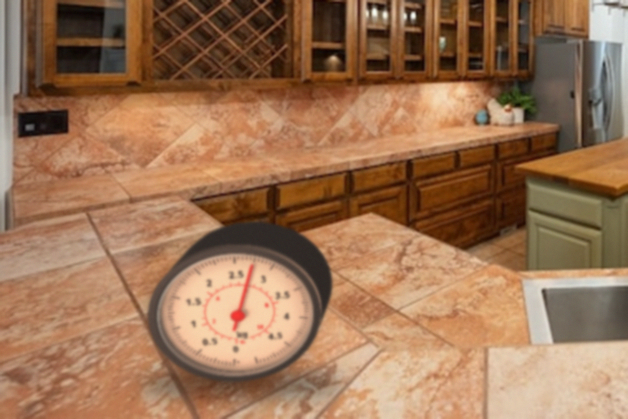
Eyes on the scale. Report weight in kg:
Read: 2.75 kg
